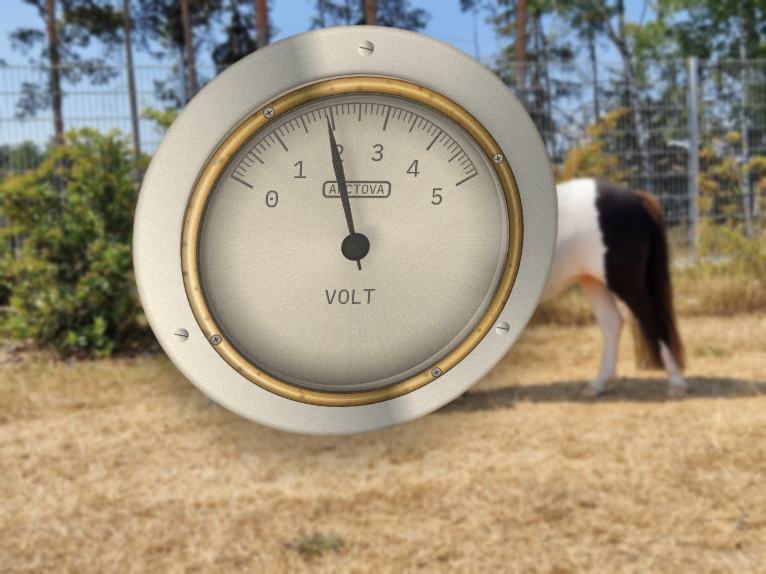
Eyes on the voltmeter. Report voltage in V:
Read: 1.9 V
